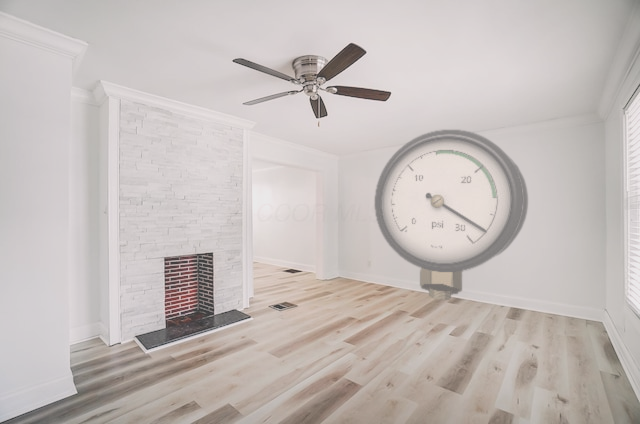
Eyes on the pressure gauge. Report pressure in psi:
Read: 28 psi
